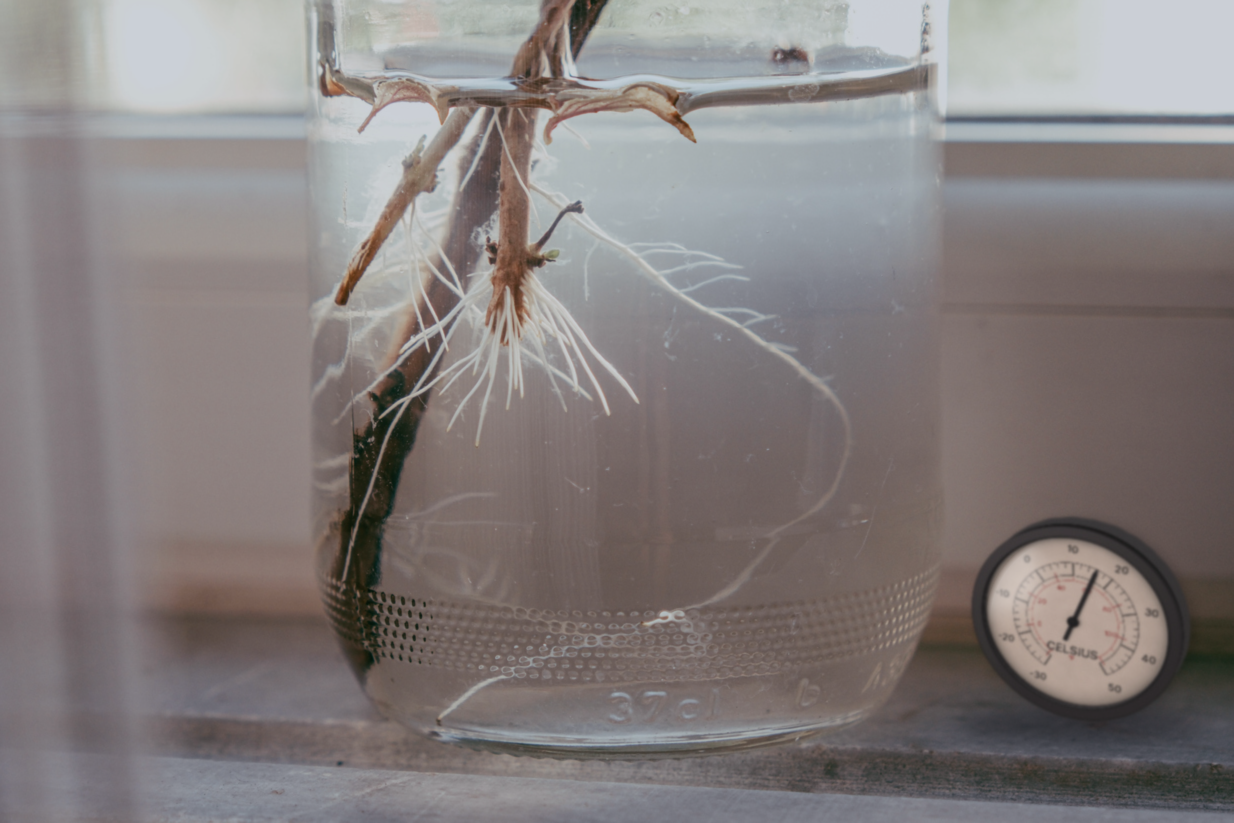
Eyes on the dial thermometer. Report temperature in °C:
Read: 16 °C
